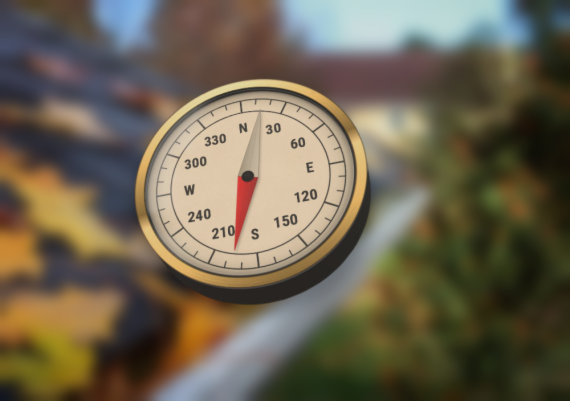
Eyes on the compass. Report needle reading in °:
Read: 195 °
